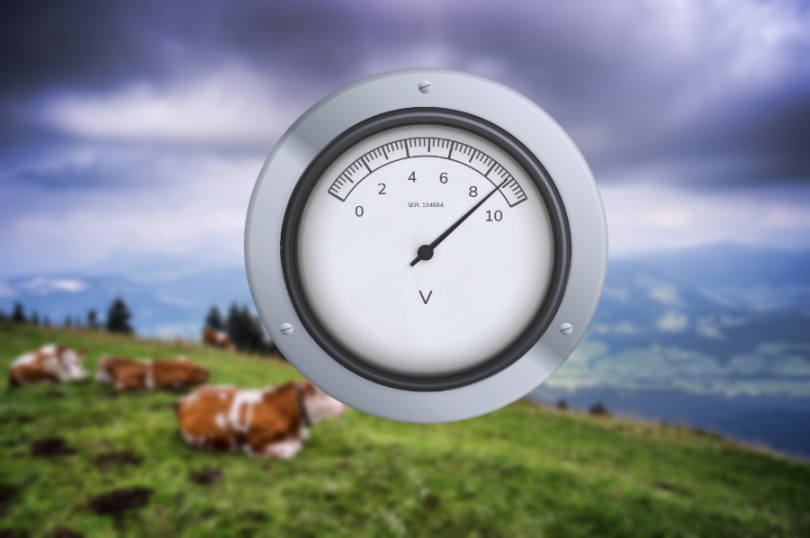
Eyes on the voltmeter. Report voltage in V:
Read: 8.8 V
